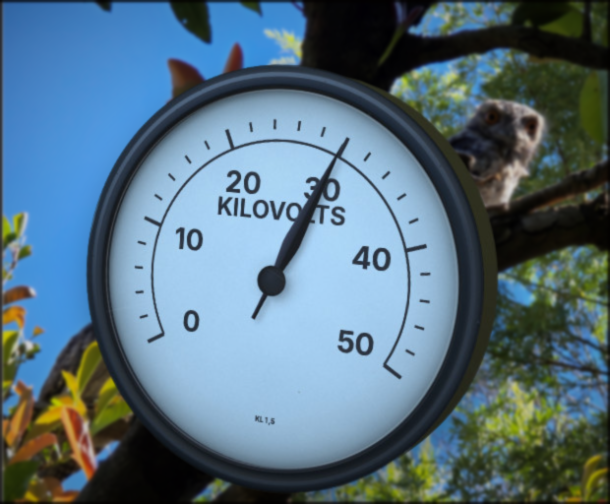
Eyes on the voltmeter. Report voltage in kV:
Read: 30 kV
